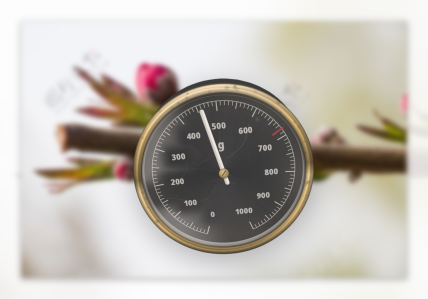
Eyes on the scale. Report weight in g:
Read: 460 g
